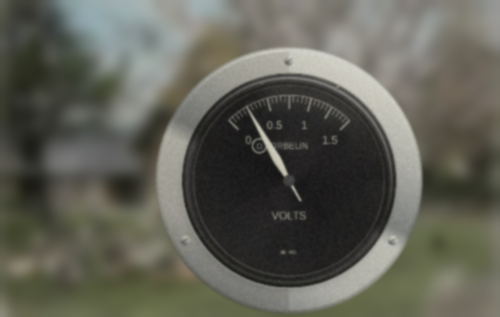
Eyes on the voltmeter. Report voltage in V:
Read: 0.25 V
